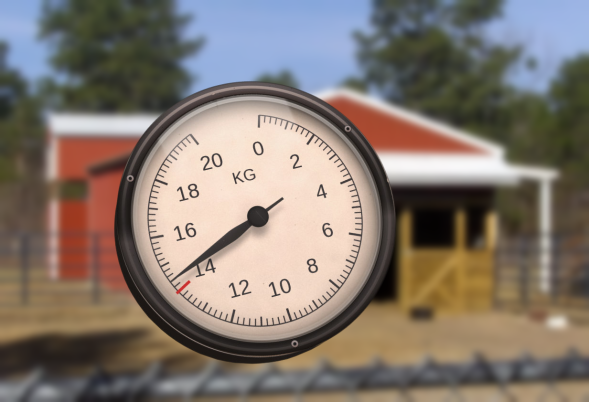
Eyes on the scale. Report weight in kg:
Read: 14.4 kg
